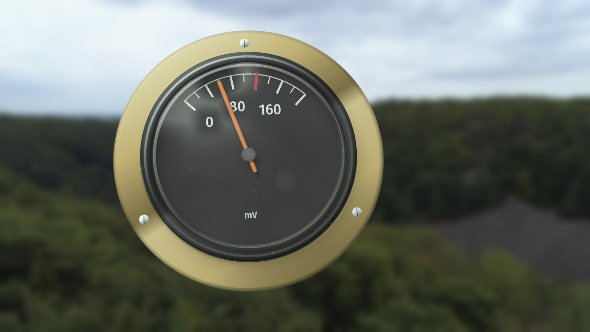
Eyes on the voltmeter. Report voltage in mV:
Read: 60 mV
